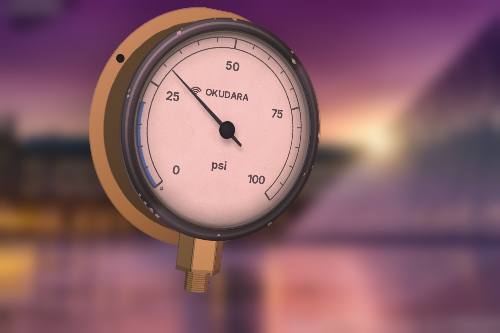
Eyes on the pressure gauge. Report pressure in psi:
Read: 30 psi
